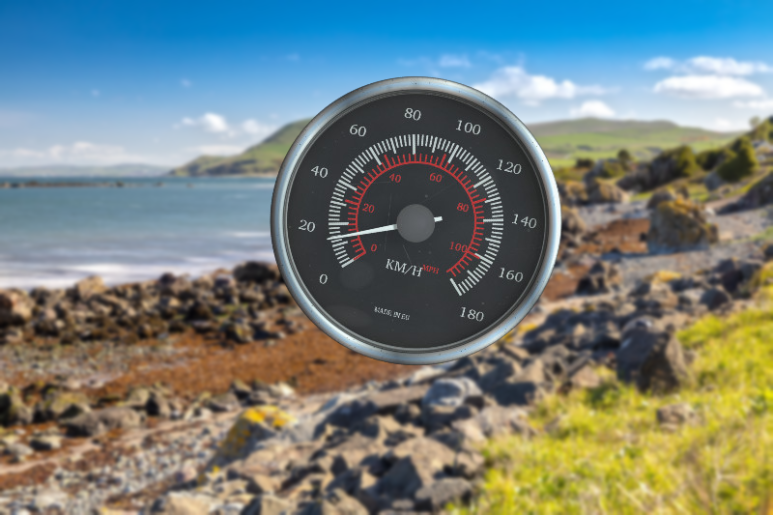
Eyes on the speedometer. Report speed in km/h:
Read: 14 km/h
